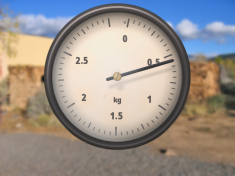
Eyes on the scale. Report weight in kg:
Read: 0.55 kg
